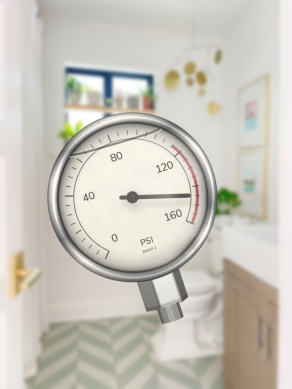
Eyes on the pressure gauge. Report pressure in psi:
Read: 145 psi
